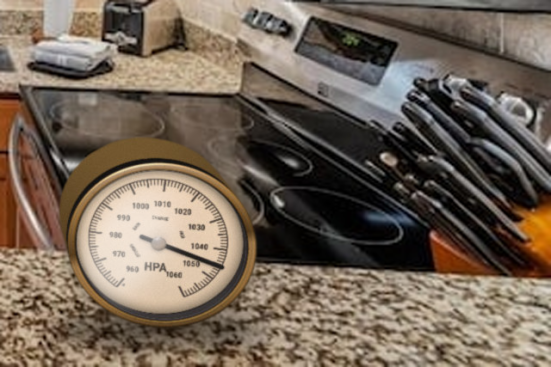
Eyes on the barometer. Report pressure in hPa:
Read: 1045 hPa
